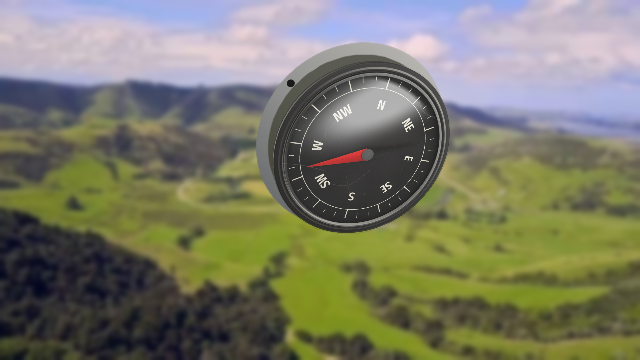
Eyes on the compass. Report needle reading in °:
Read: 250 °
